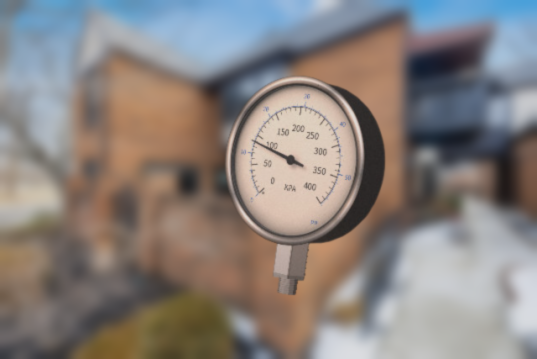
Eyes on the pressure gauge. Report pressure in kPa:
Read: 90 kPa
